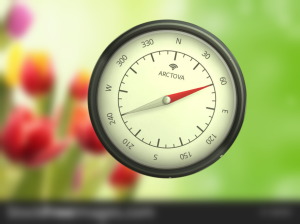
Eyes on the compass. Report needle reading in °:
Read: 60 °
